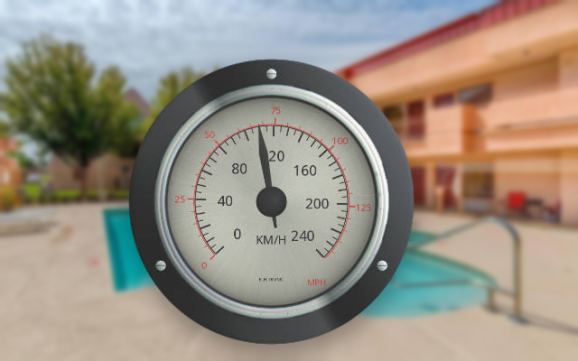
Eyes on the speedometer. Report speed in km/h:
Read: 110 km/h
